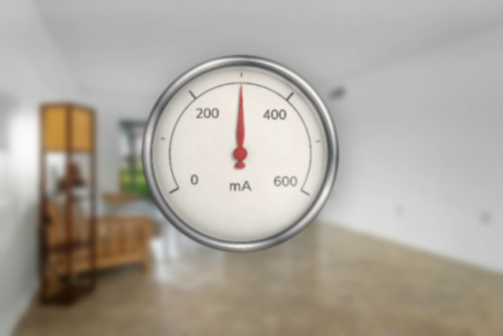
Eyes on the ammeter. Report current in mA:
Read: 300 mA
